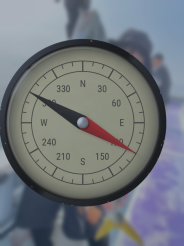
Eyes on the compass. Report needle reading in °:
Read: 120 °
